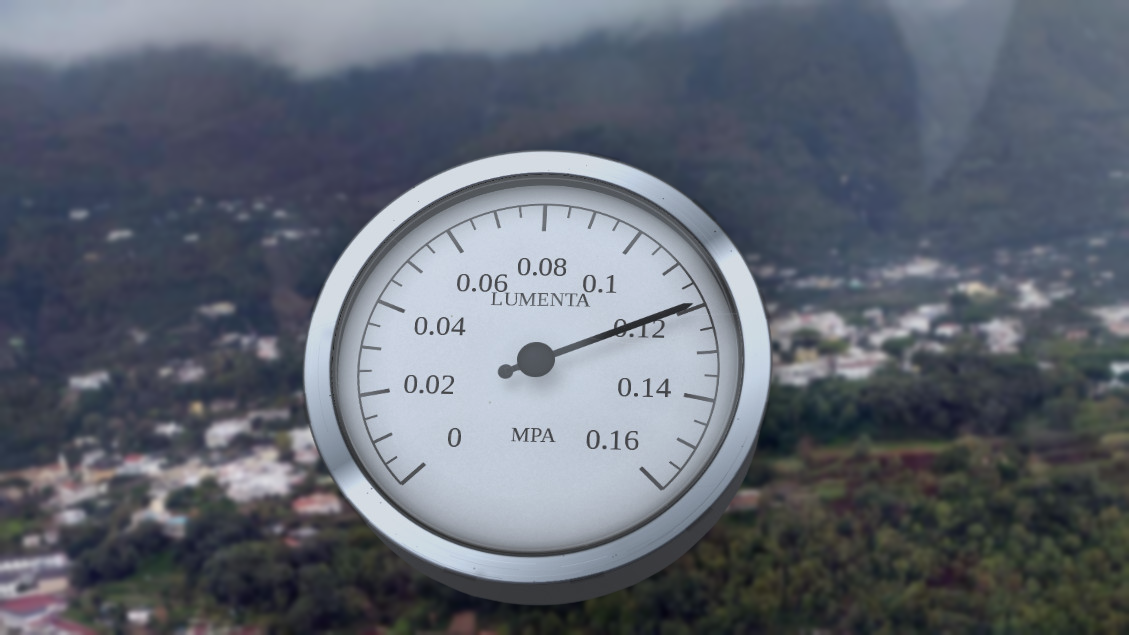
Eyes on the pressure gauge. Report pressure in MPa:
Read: 0.12 MPa
